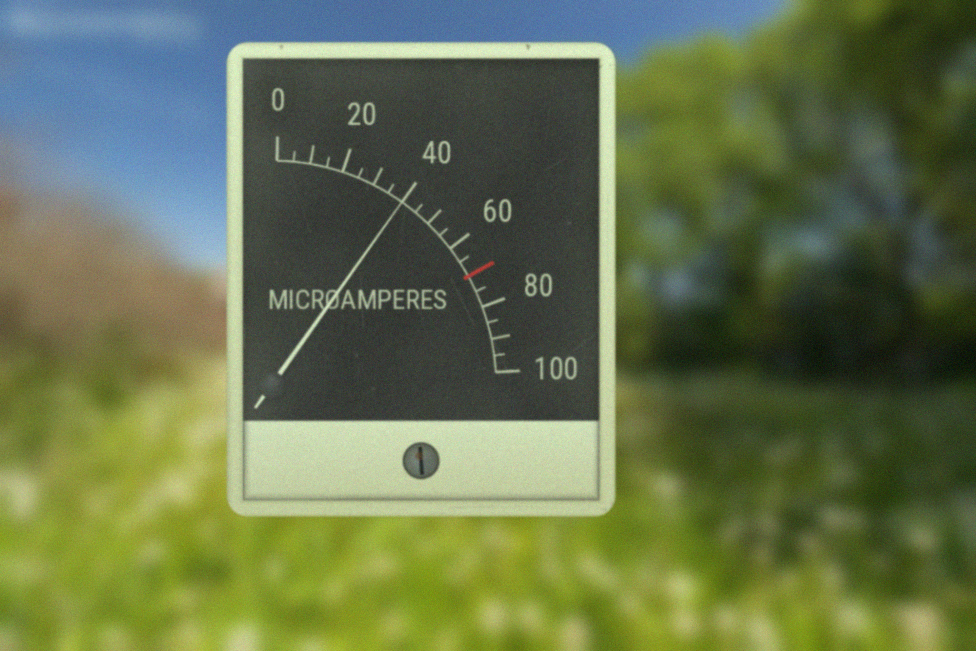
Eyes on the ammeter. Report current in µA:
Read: 40 µA
